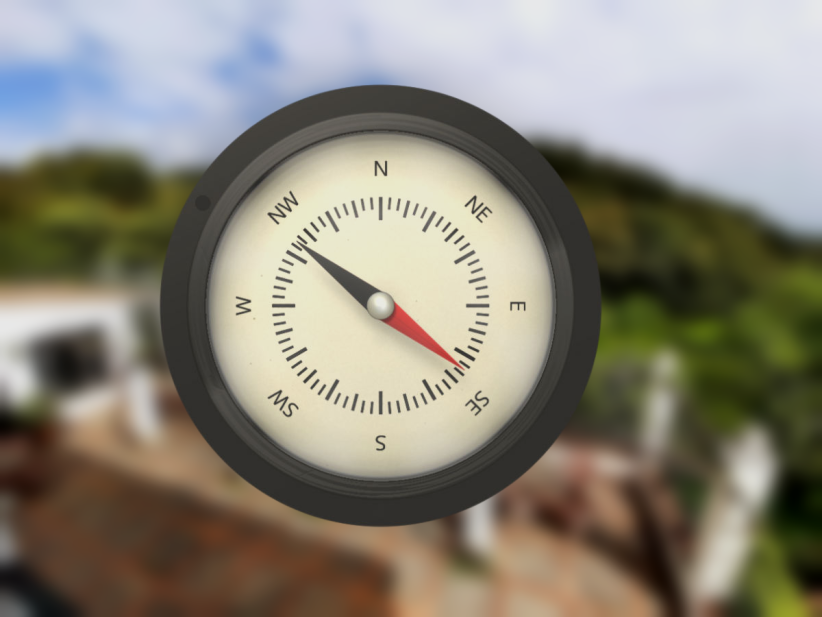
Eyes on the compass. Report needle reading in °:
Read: 127.5 °
